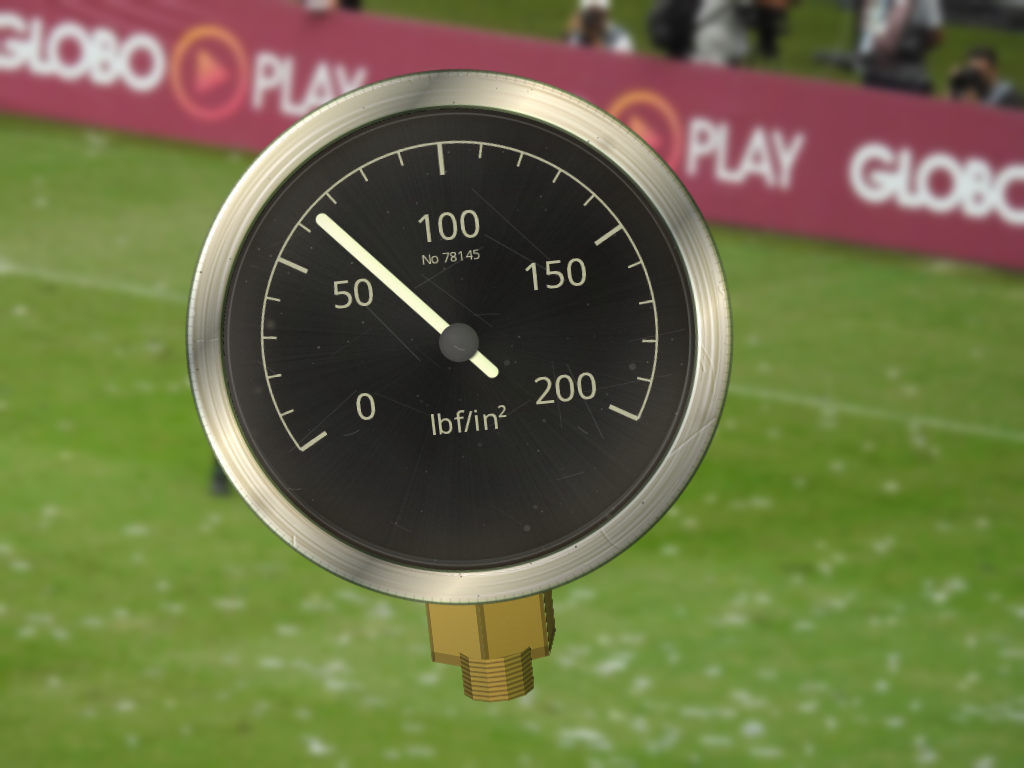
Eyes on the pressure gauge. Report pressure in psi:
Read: 65 psi
